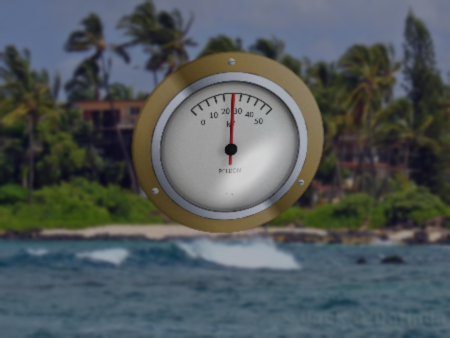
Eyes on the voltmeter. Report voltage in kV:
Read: 25 kV
